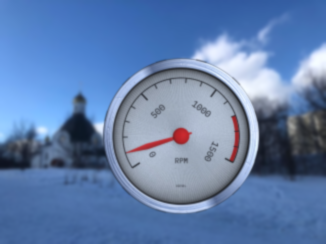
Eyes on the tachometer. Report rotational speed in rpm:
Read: 100 rpm
